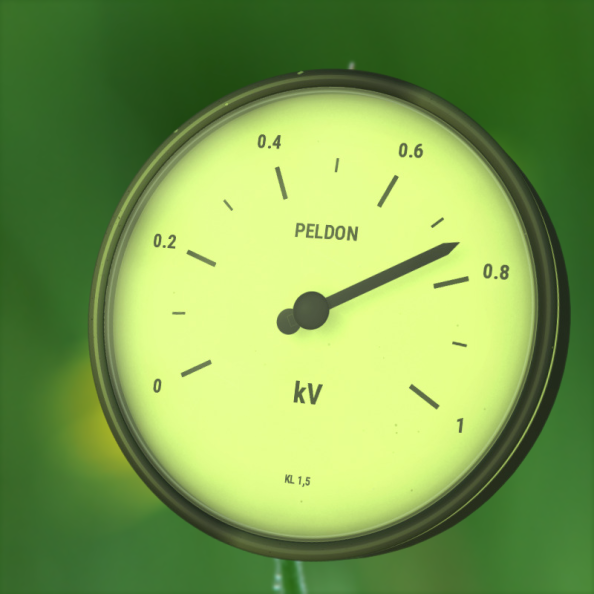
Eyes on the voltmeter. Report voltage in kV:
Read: 0.75 kV
